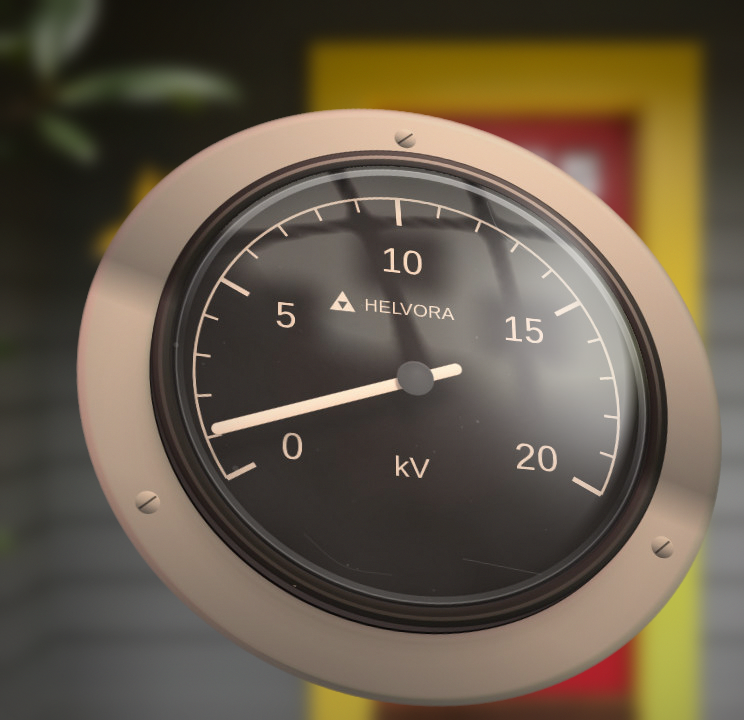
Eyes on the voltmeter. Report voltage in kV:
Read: 1 kV
